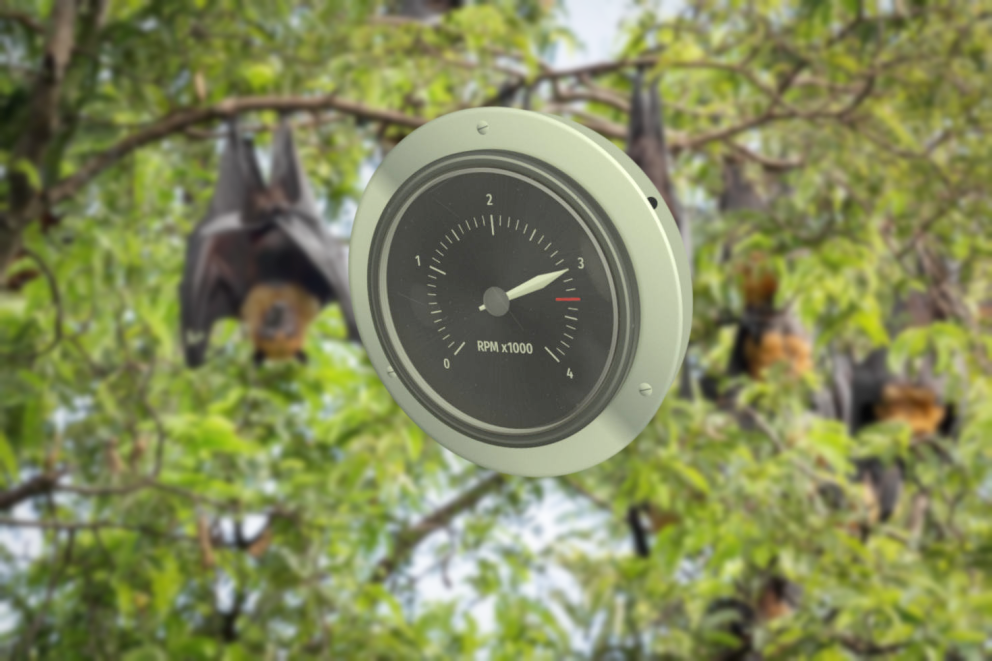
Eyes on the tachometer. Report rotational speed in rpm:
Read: 3000 rpm
